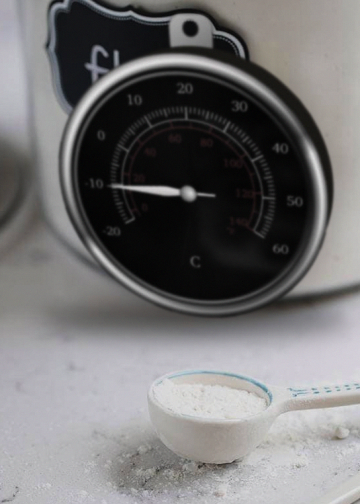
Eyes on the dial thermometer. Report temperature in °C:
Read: -10 °C
